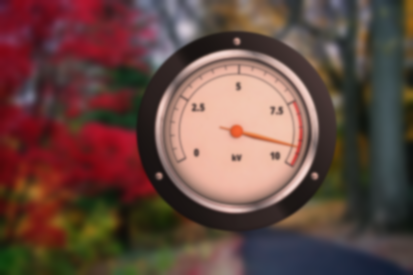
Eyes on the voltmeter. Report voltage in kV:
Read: 9.25 kV
